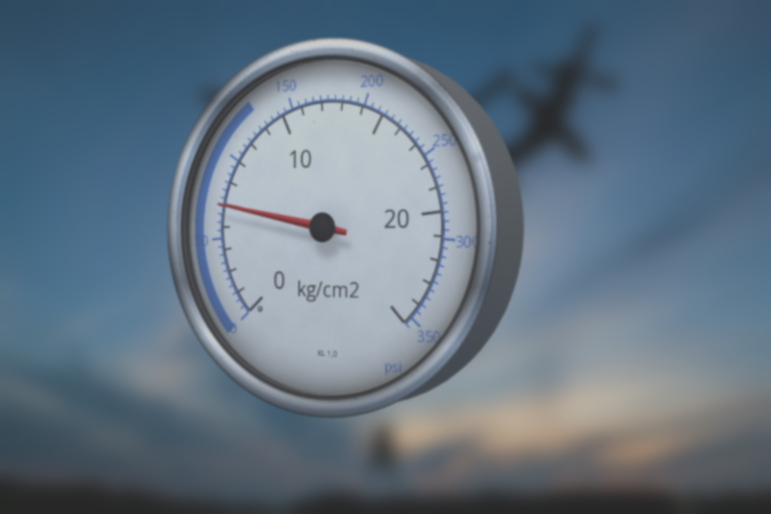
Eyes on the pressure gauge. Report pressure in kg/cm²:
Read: 5 kg/cm²
